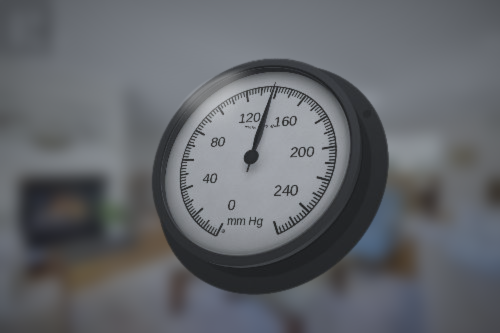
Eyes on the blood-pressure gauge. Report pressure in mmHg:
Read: 140 mmHg
